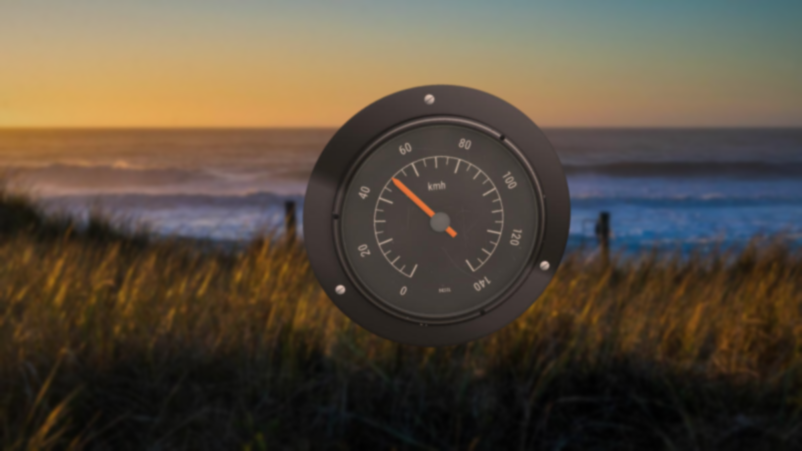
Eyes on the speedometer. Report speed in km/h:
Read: 50 km/h
